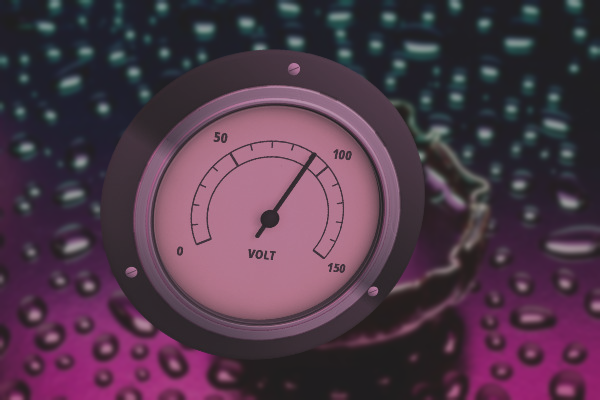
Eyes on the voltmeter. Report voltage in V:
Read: 90 V
